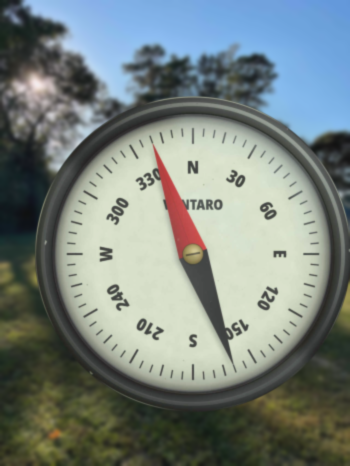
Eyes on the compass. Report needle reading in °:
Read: 340 °
